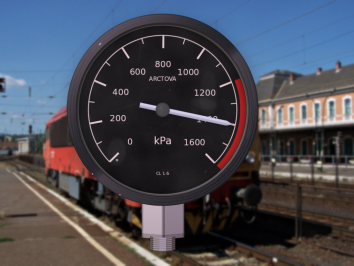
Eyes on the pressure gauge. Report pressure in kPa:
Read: 1400 kPa
